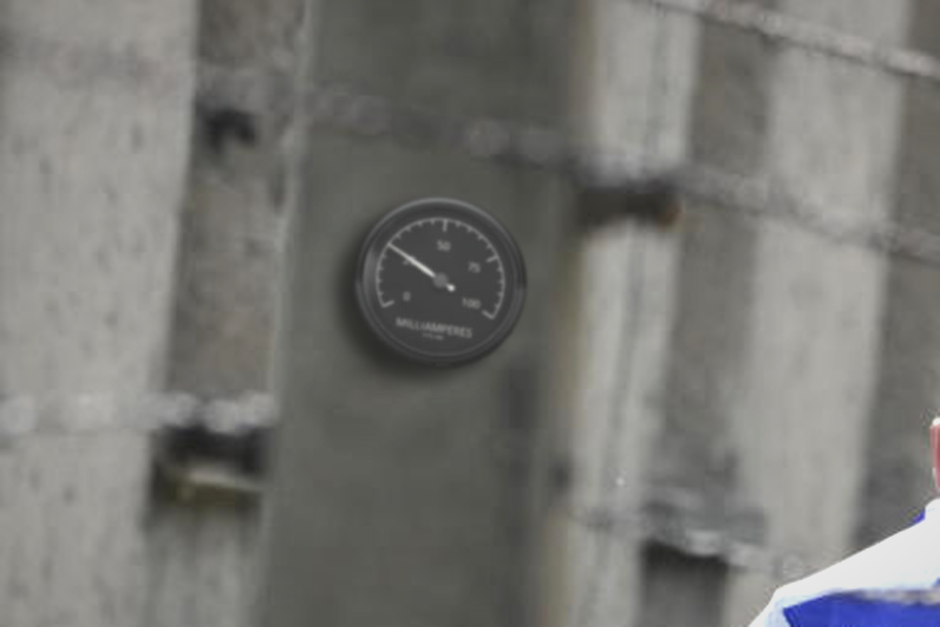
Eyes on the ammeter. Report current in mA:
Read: 25 mA
